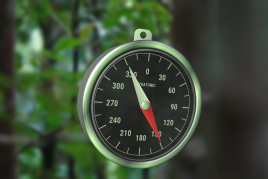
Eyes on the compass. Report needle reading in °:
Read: 150 °
